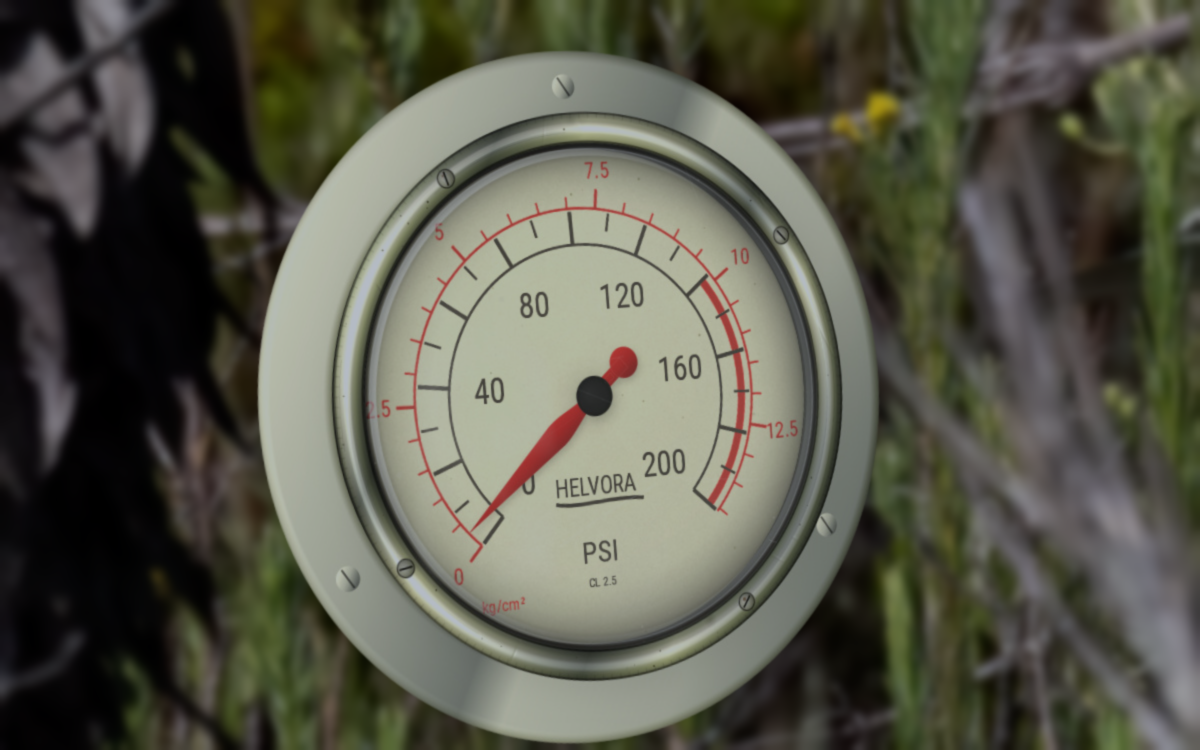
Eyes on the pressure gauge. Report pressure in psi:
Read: 5 psi
